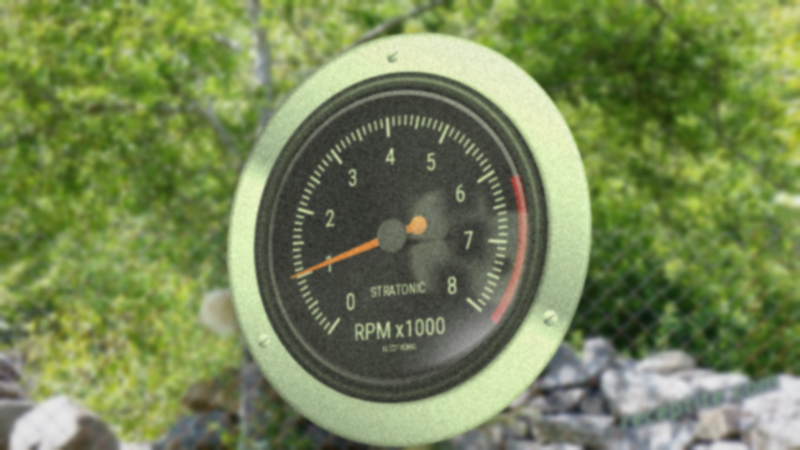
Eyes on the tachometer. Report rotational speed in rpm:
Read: 1000 rpm
